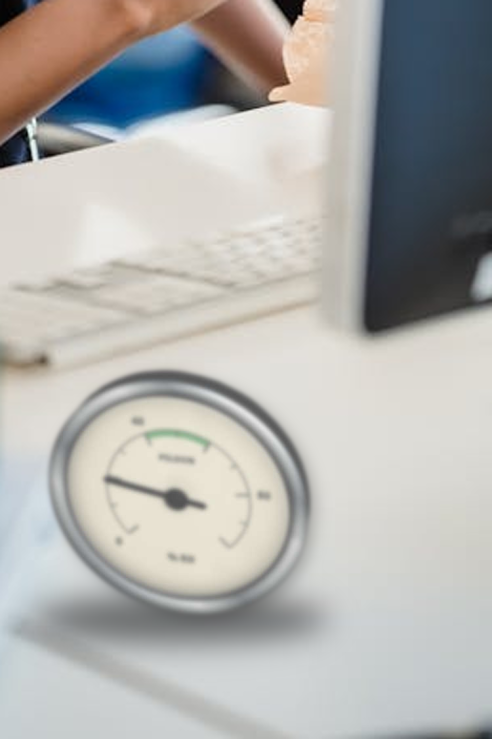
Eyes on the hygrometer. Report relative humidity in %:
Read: 20 %
